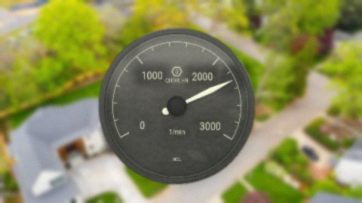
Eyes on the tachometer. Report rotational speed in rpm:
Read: 2300 rpm
